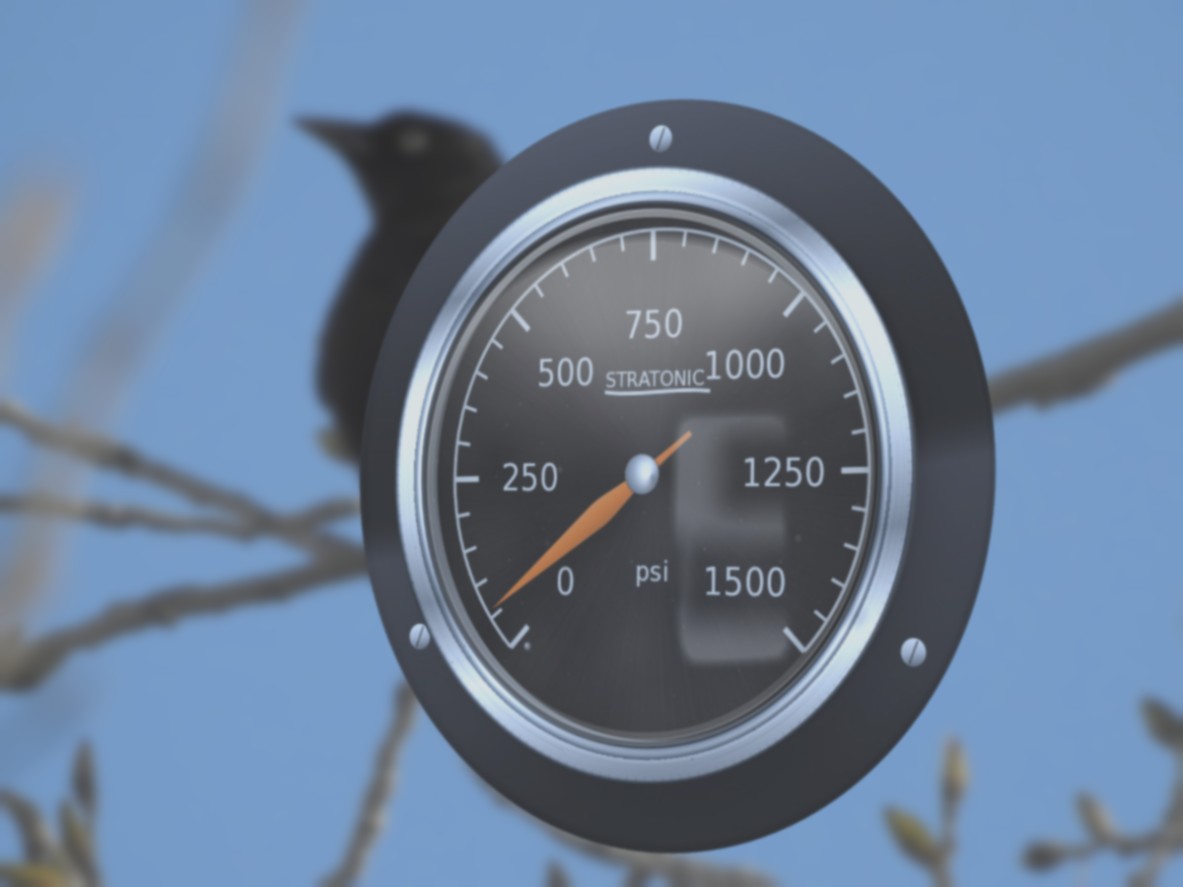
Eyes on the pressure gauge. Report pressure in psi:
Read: 50 psi
